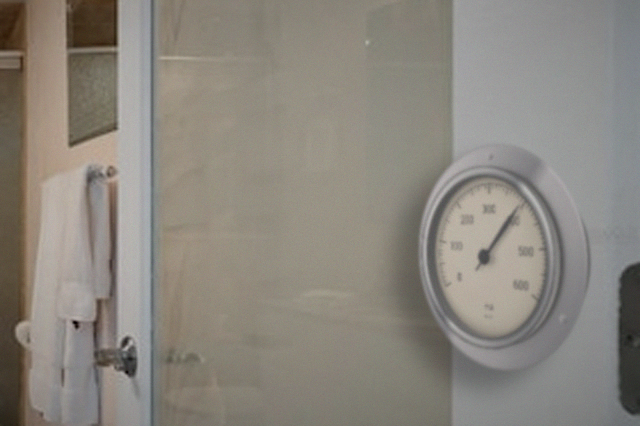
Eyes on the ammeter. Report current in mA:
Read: 400 mA
